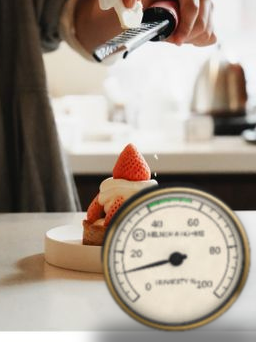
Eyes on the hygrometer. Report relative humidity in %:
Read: 12 %
